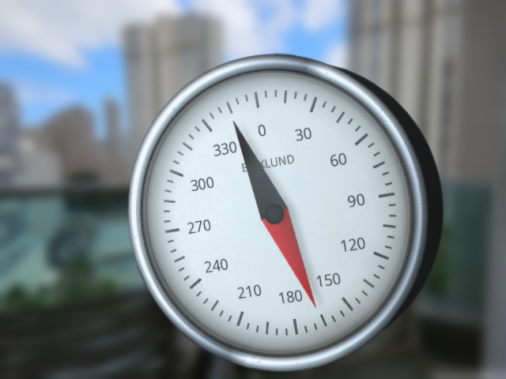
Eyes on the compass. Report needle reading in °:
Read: 165 °
